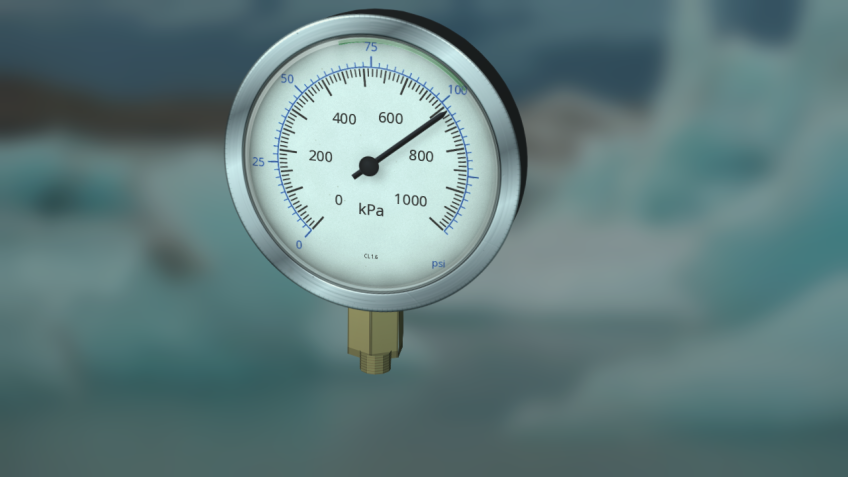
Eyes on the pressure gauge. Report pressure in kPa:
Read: 710 kPa
